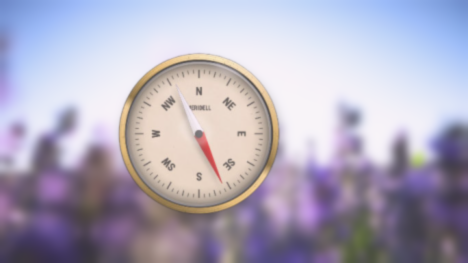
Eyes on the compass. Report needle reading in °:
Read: 155 °
